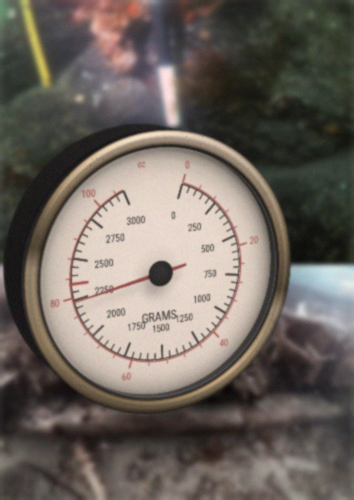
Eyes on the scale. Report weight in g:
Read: 2250 g
